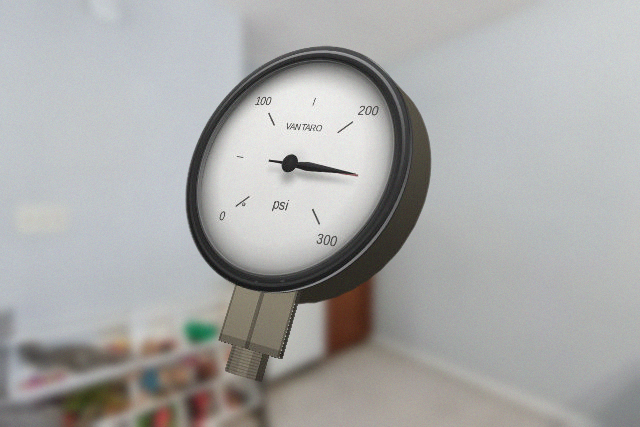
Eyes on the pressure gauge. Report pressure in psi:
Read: 250 psi
